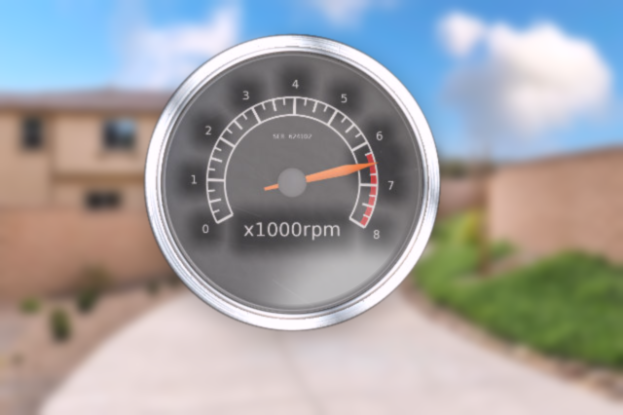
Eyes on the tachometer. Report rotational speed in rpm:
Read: 6500 rpm
